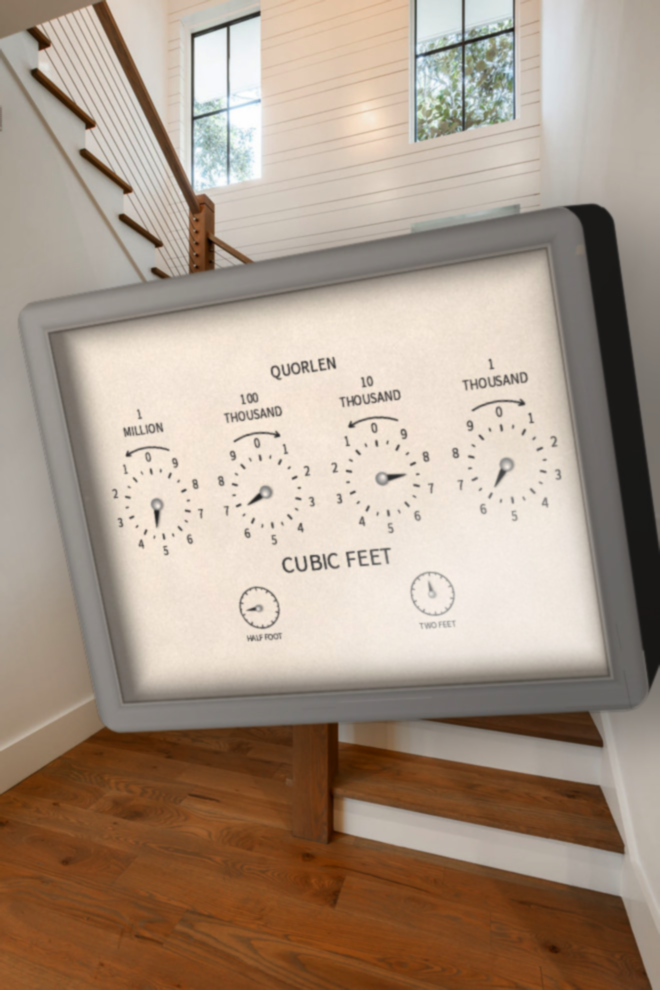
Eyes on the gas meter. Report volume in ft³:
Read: 467600 ft³
